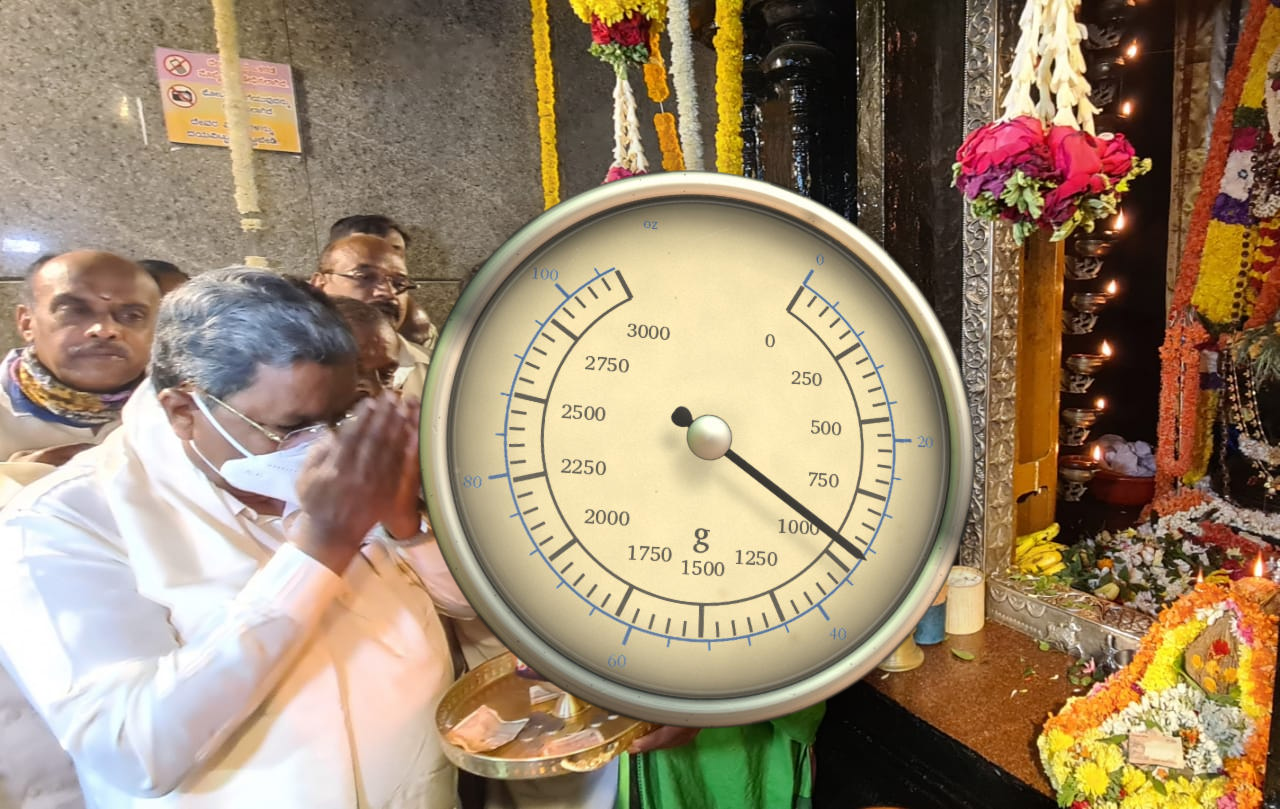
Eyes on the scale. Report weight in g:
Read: 950 g
